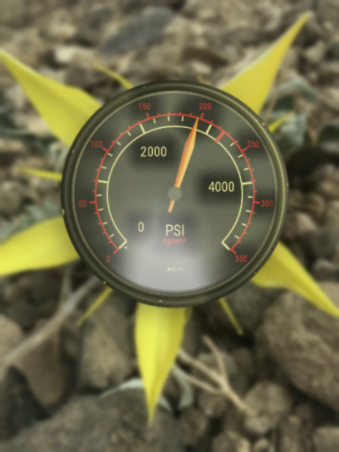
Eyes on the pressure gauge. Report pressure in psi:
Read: 2800 psi
